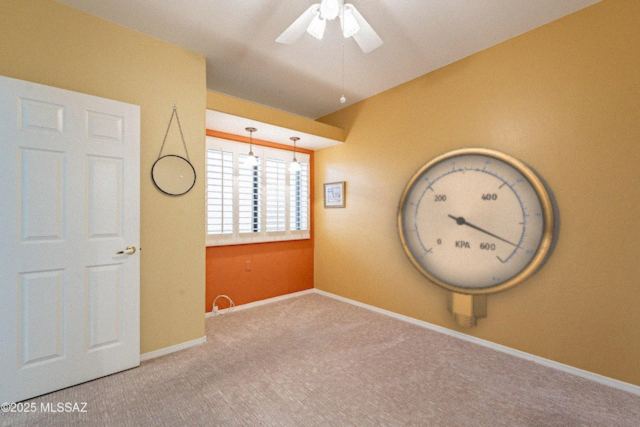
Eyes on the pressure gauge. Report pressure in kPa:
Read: 550 kPa
